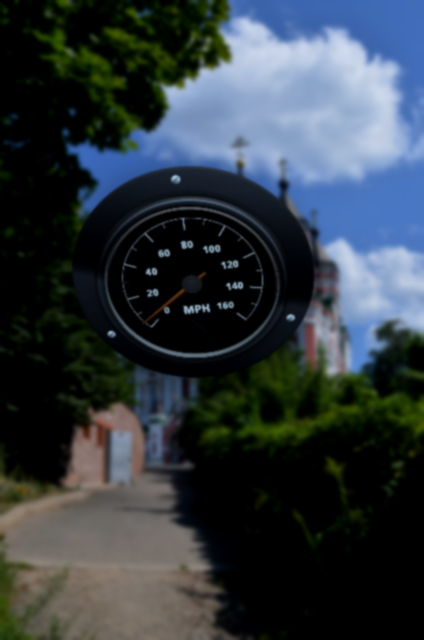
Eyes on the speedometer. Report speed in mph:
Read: 5 mph
